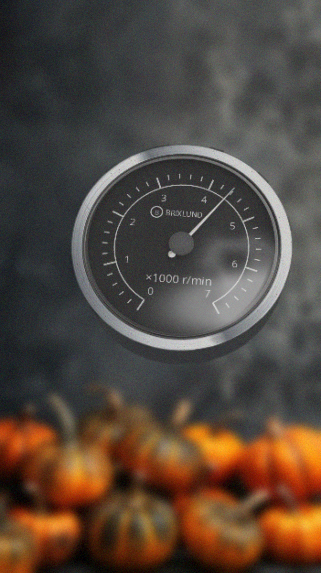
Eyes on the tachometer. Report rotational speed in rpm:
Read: 4400 rpm
